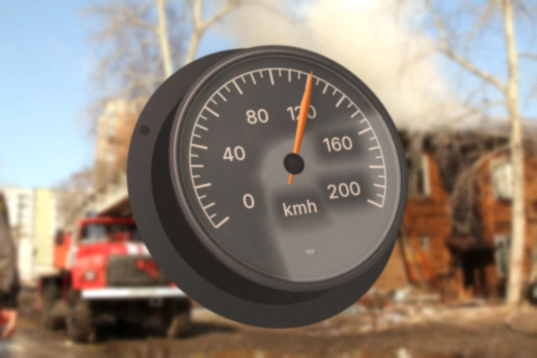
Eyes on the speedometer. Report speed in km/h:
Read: 120 km/h
